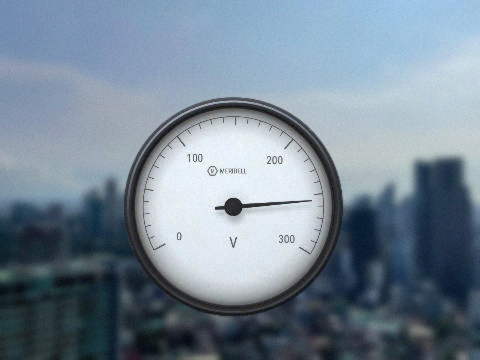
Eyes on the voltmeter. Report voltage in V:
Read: 255 V
